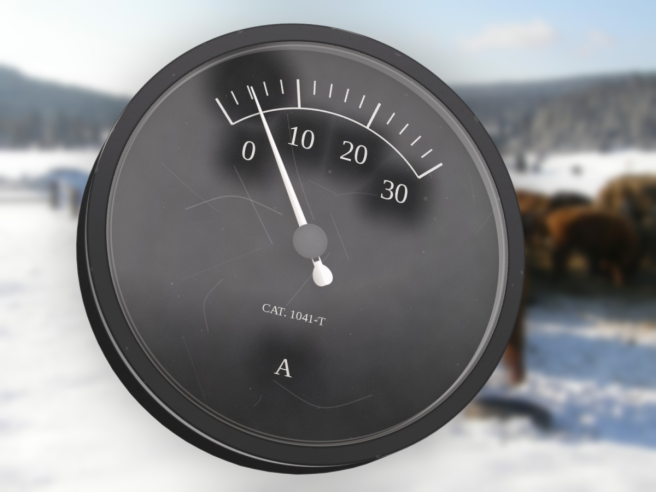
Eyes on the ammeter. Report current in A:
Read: 4 A
